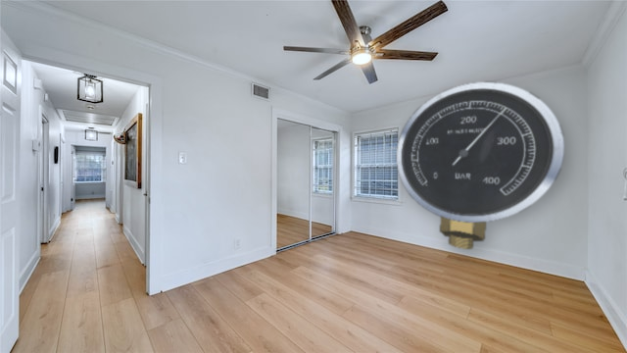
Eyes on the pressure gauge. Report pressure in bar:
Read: 250 bar
